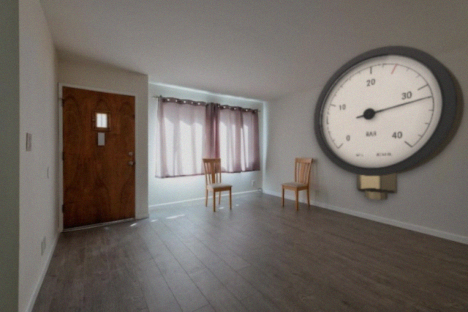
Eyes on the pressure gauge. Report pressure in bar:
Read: 32 bar
